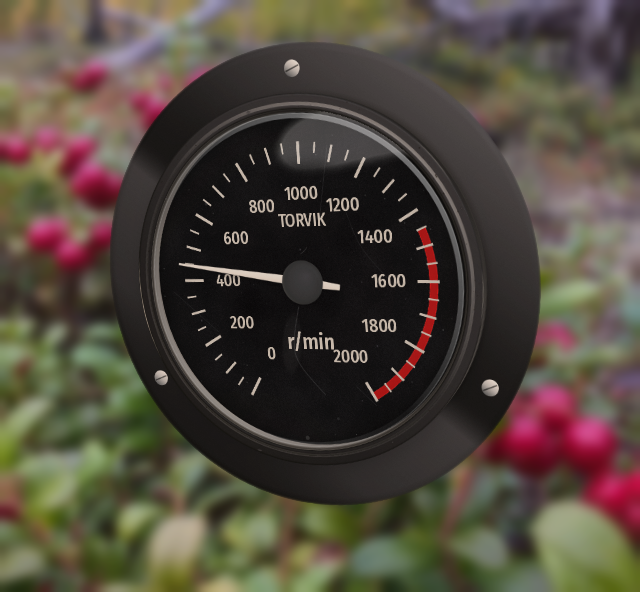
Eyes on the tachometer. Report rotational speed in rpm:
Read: 450 rpm
